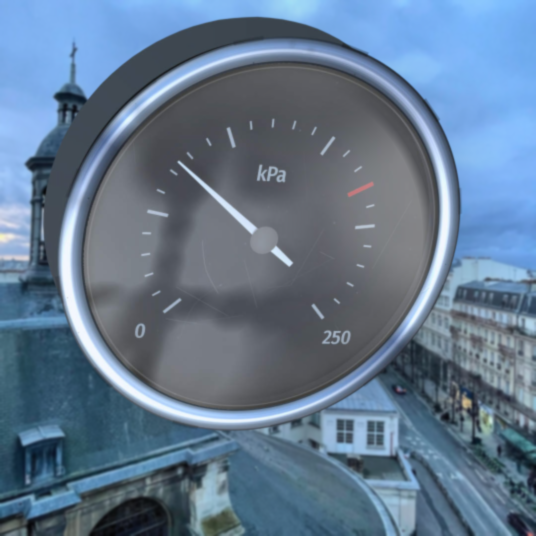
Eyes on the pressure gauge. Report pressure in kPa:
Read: 75 kPa
